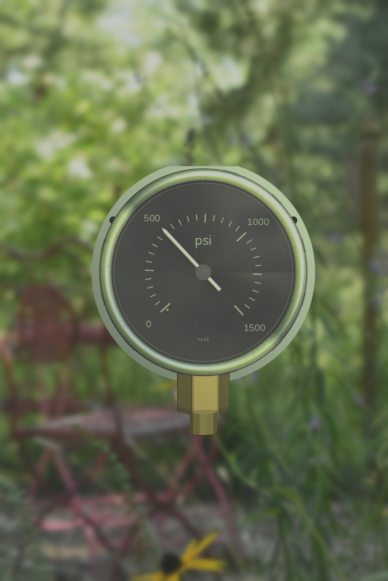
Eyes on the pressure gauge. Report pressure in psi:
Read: 500 psi
